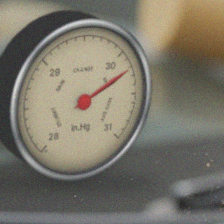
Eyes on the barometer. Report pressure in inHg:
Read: 30.2 inHg
